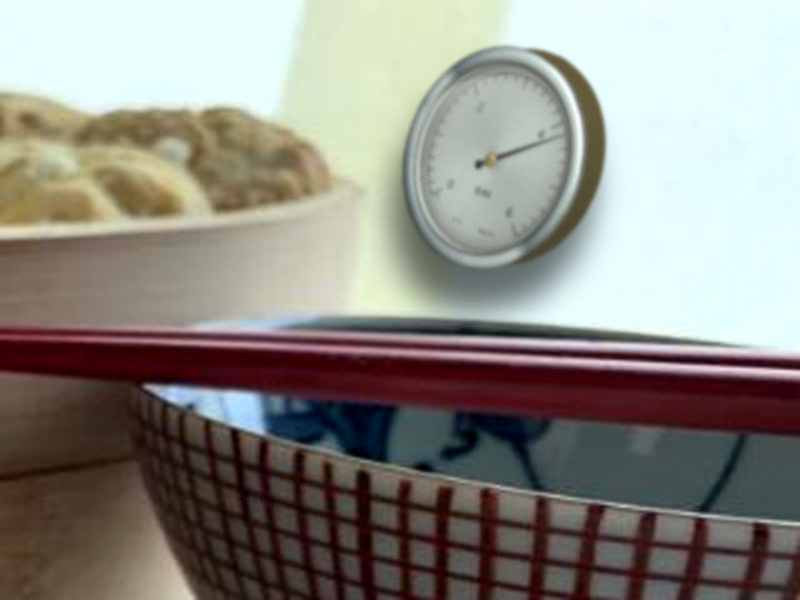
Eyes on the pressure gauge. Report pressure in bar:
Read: 4.2 bar
